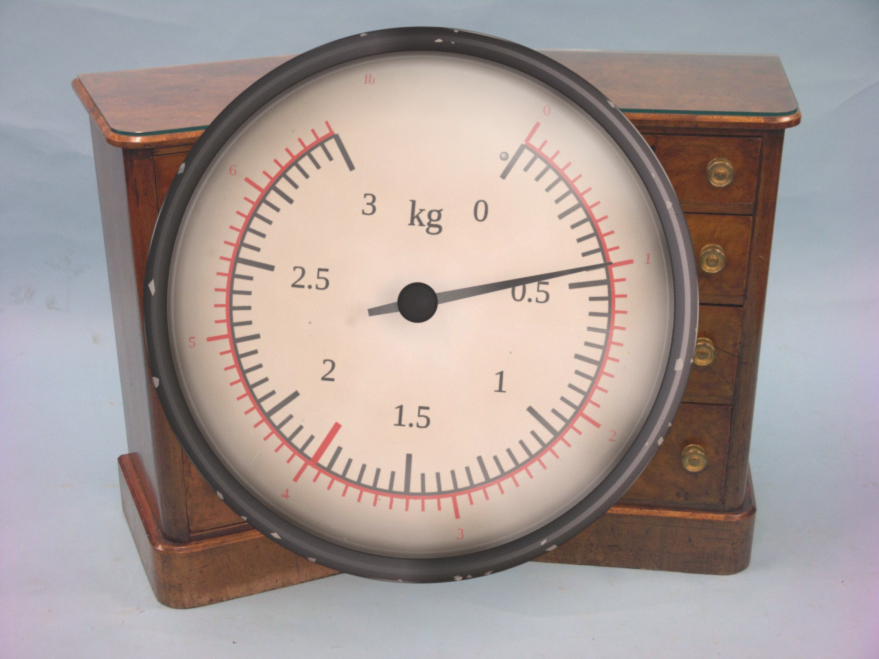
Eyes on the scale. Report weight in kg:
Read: 0.45 kg
